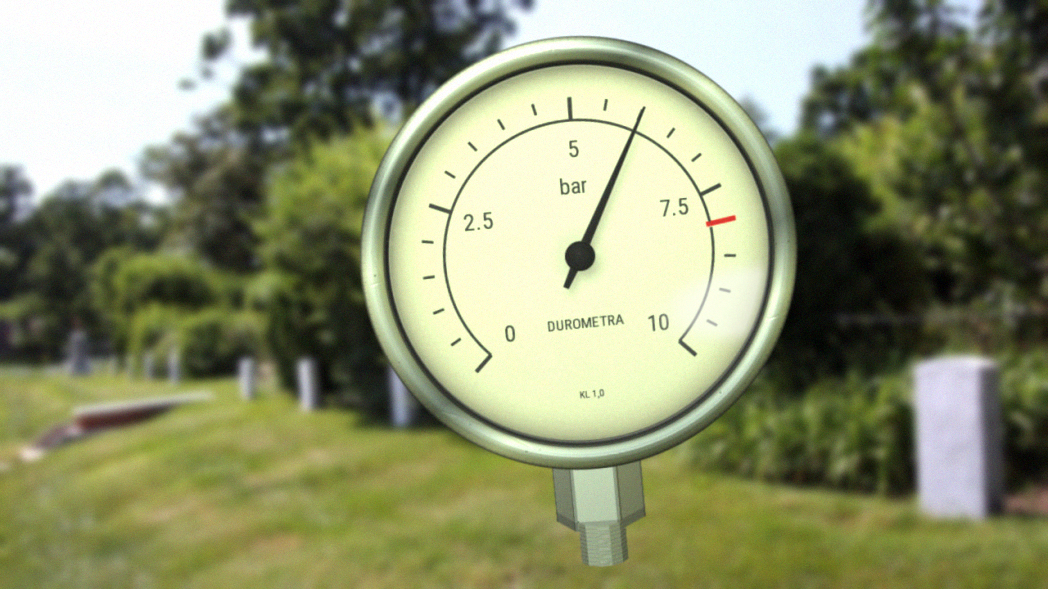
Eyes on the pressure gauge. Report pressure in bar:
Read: 6 bar
